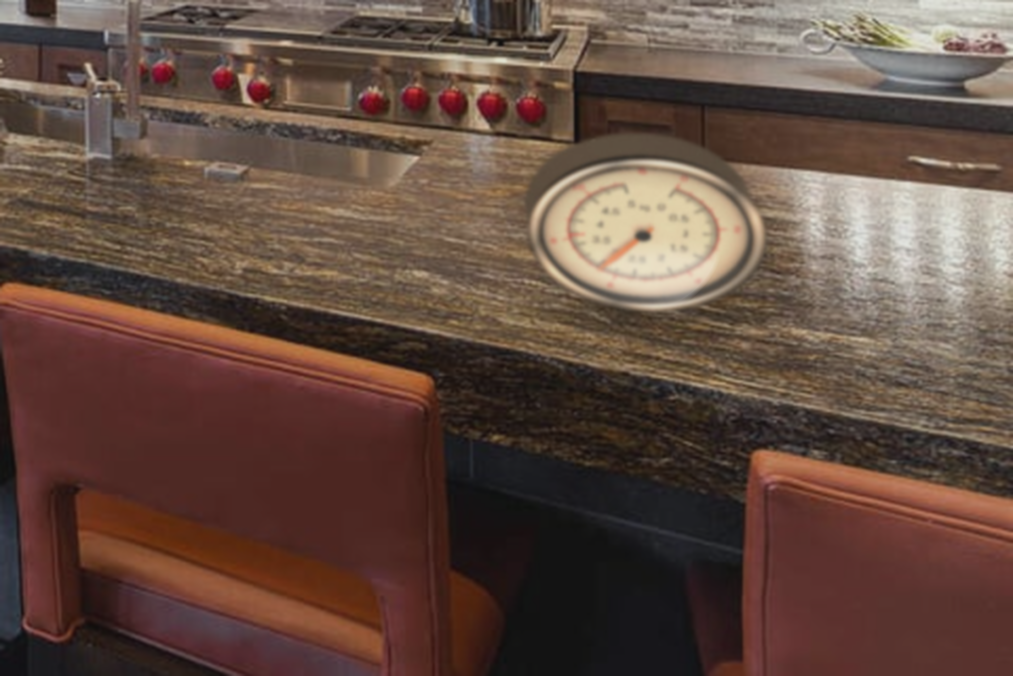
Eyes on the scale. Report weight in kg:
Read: 3 kg
